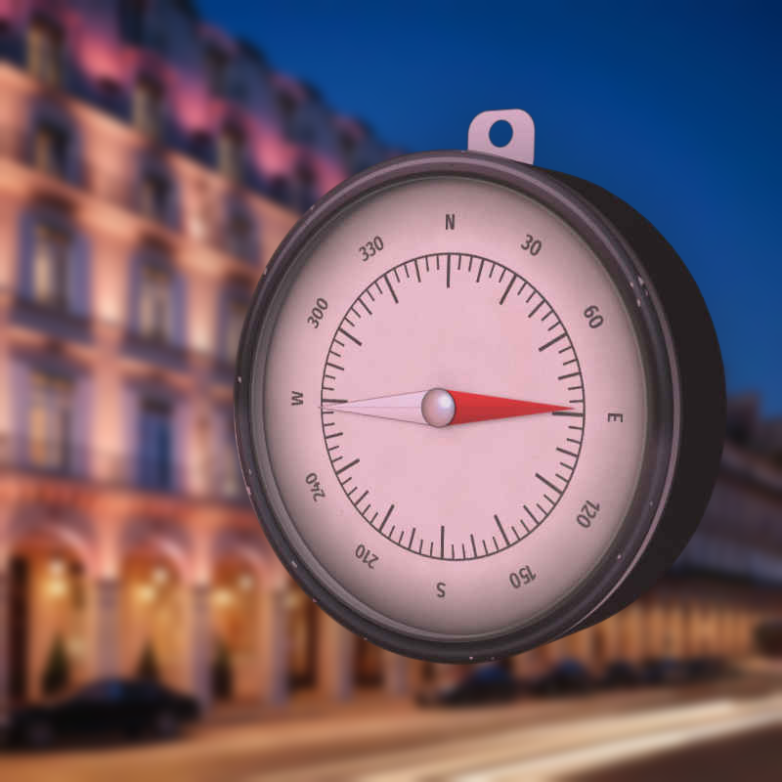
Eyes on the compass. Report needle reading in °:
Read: 87.5 °
